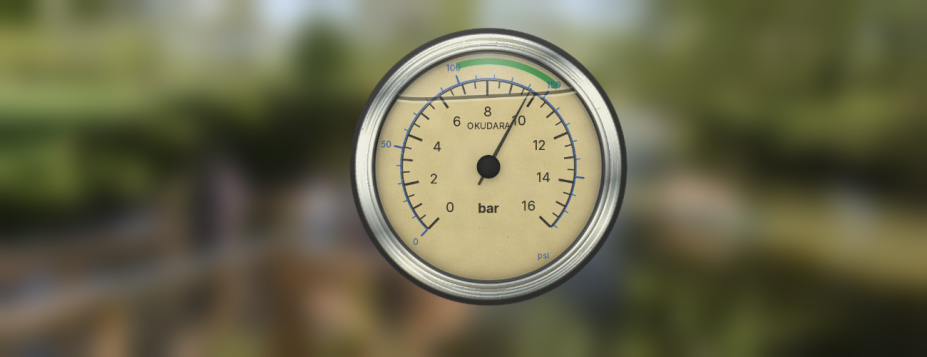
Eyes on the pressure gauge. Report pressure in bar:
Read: 9.75 bar
